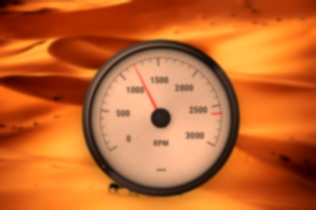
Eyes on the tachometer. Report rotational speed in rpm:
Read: 1200 rpm
